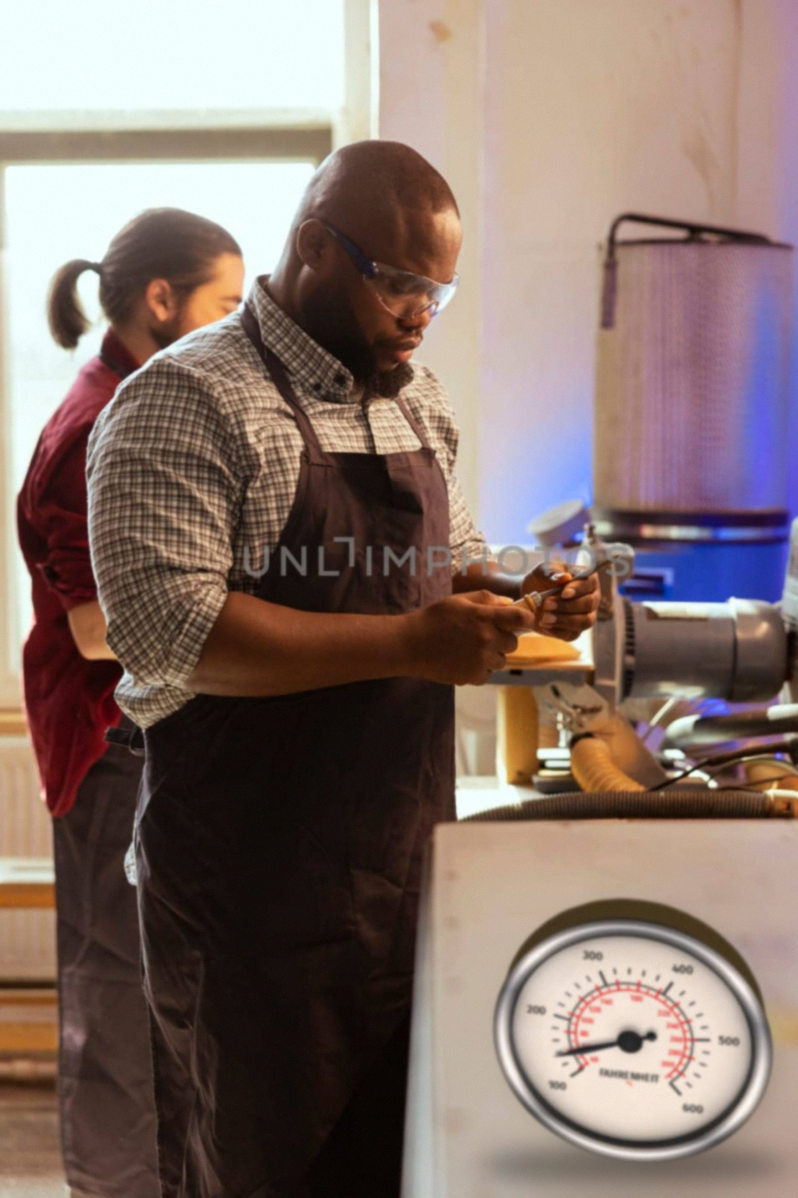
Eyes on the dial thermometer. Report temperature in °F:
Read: 140 °F
